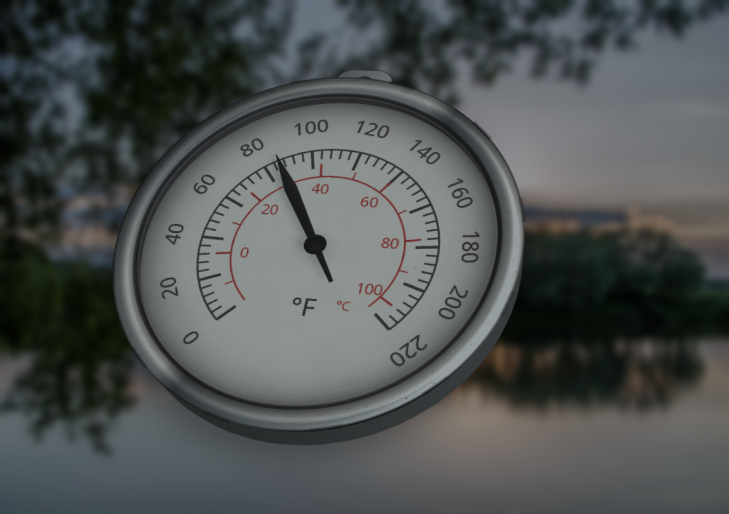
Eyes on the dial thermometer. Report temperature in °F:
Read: 86 °F
